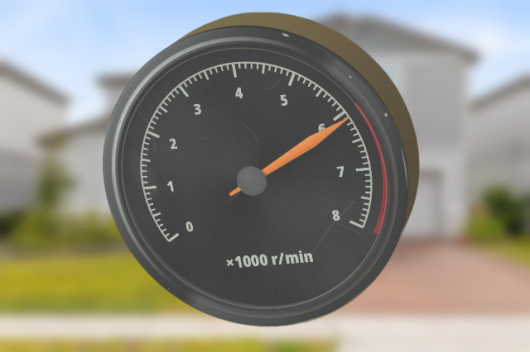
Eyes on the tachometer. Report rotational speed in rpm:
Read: 6100 rpm
